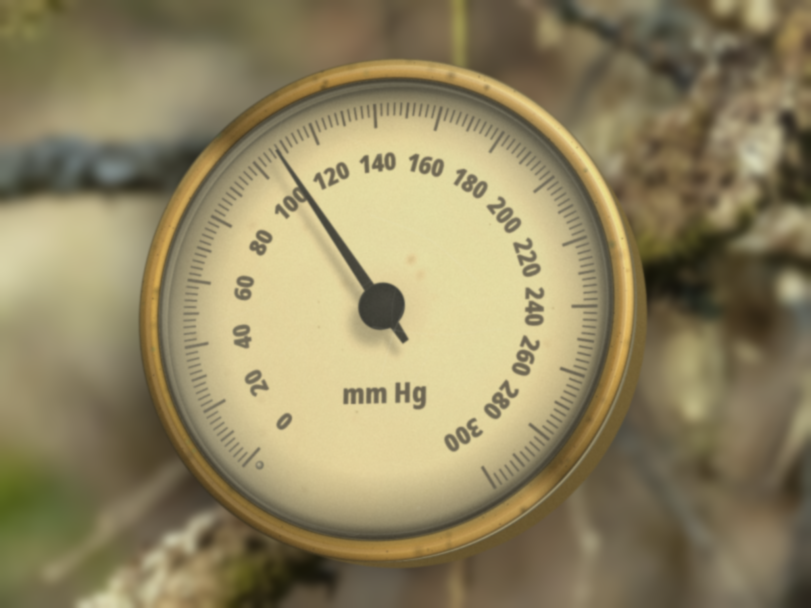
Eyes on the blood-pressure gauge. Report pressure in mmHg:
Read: 108 mmHg
